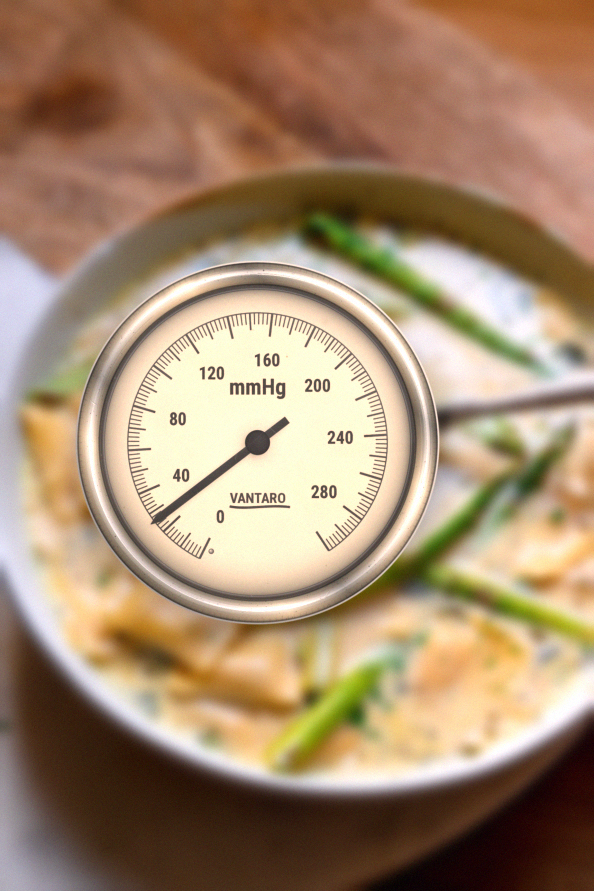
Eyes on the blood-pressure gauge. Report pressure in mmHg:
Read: 26 mmHg
